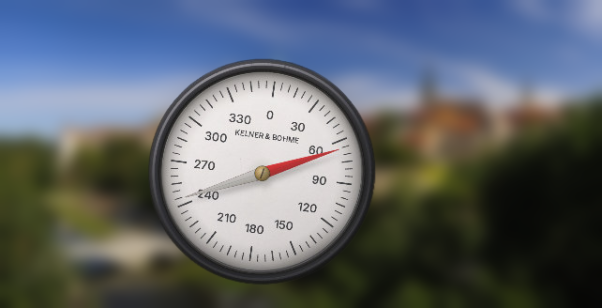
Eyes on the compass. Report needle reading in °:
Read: 65 °
